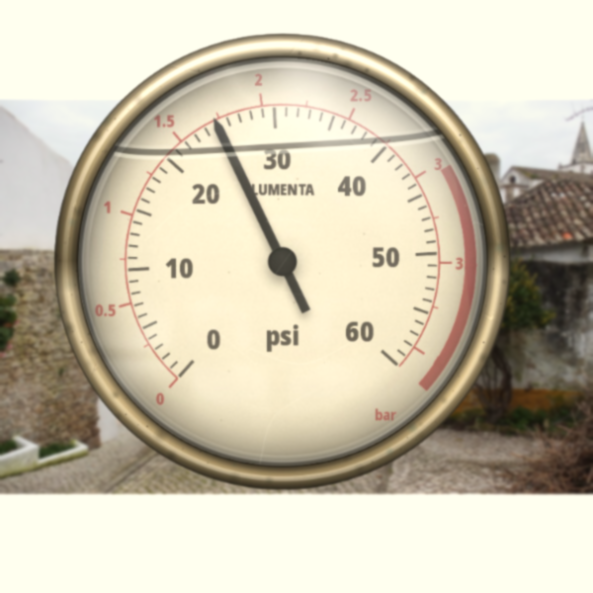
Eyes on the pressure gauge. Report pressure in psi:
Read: 25 psi
